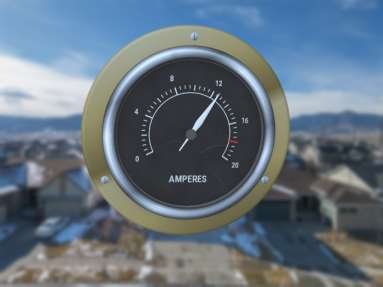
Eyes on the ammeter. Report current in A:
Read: 12.5 A
